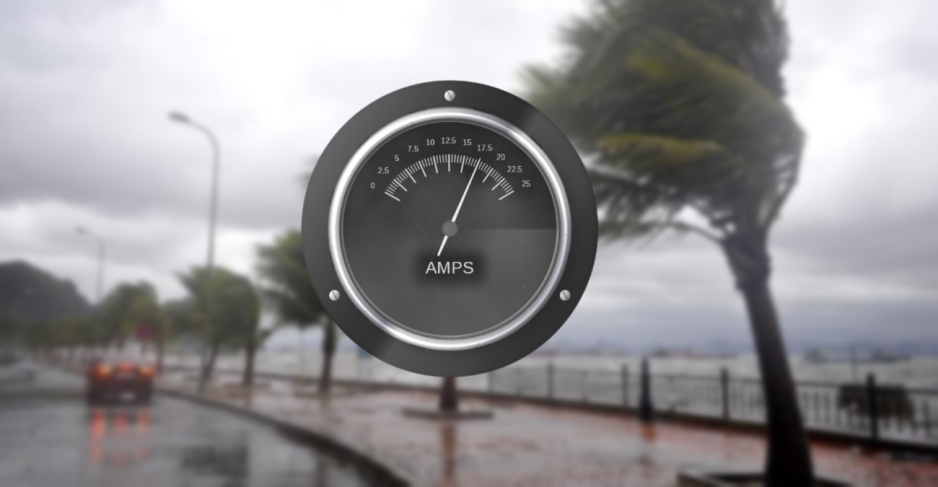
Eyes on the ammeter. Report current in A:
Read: 17.5 A
